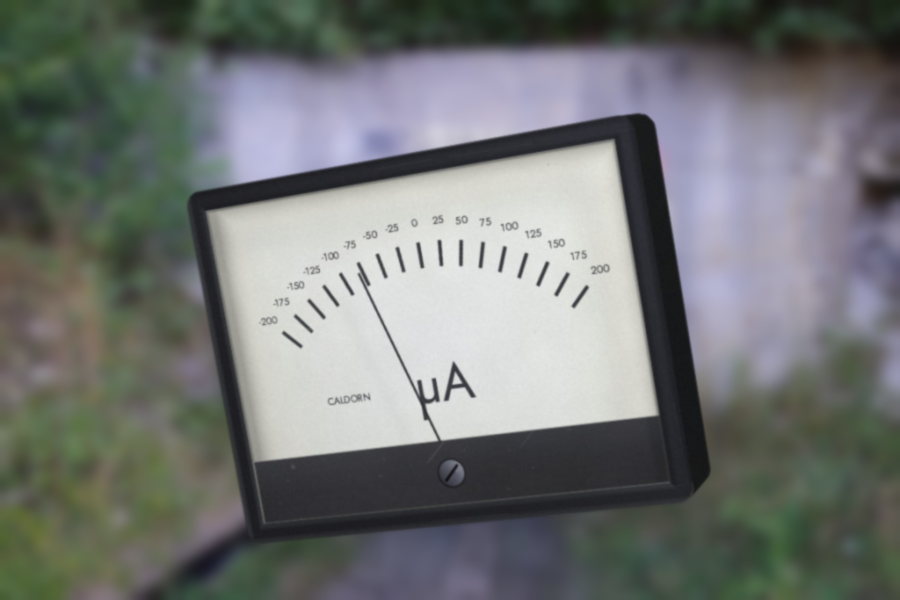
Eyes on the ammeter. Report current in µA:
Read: -75 µA
